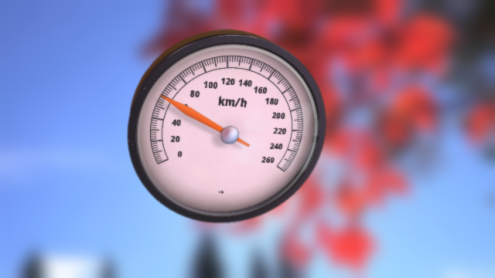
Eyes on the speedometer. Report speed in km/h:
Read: 60 km/h
